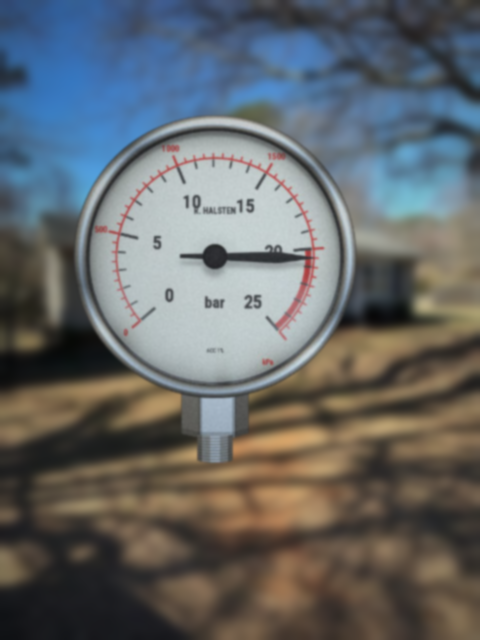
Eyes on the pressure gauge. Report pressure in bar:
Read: 20.5 bar
